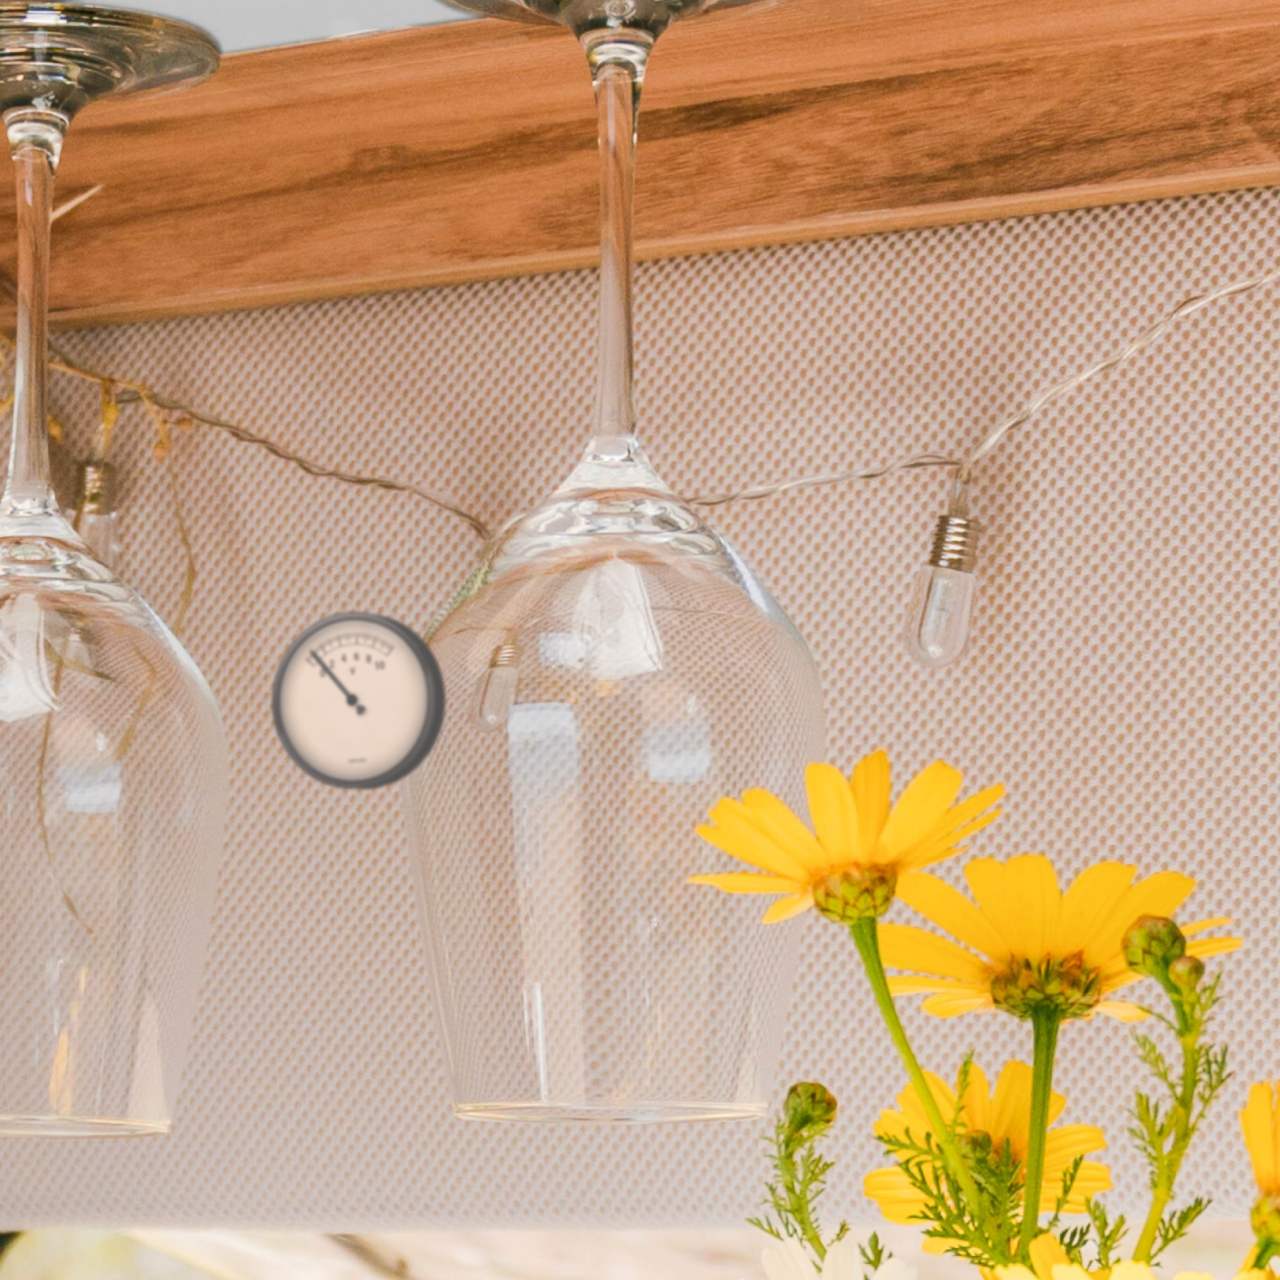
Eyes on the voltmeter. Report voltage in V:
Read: 1 V
